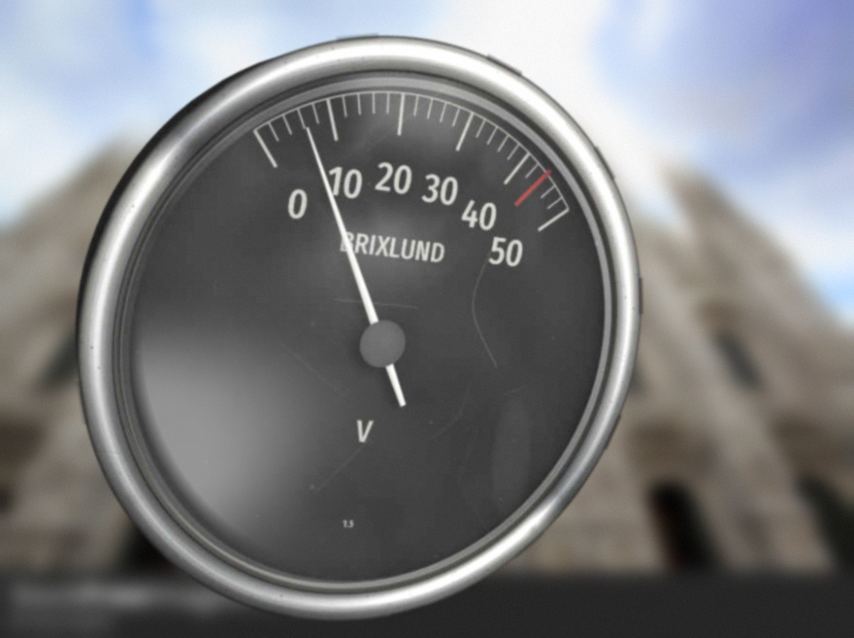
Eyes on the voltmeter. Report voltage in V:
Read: 6 V
